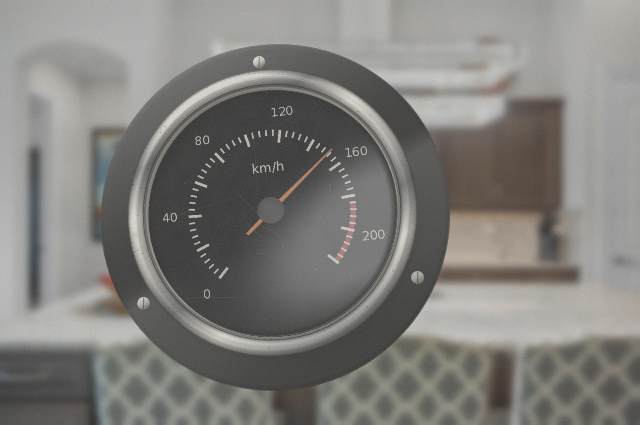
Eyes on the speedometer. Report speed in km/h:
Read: 152 km/h
